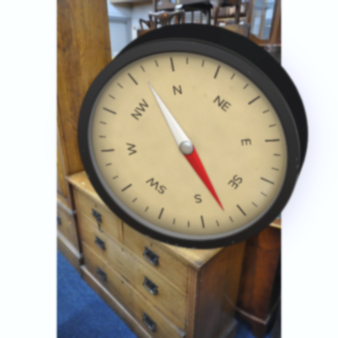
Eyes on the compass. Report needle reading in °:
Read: 160 °
